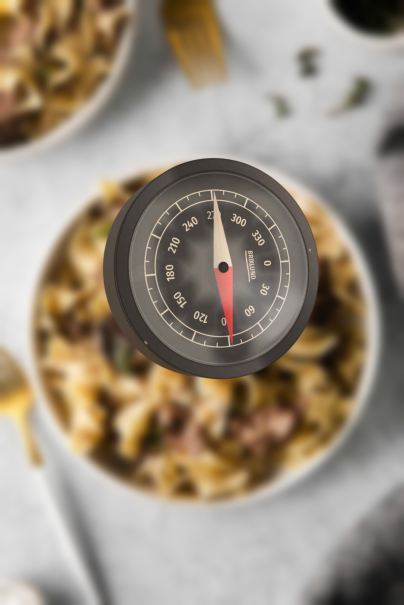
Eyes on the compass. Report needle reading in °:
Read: 90 °
